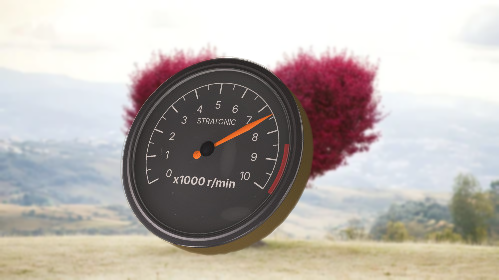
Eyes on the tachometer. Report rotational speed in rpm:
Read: 7500 rpm
